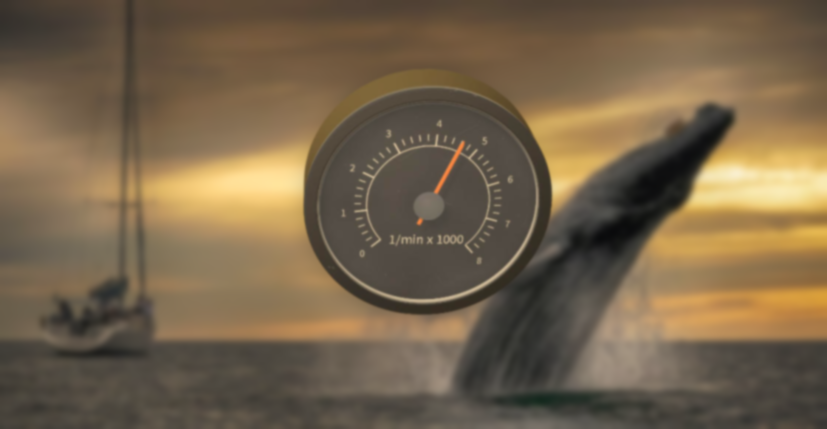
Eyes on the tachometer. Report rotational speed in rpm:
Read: 4600 rpm
